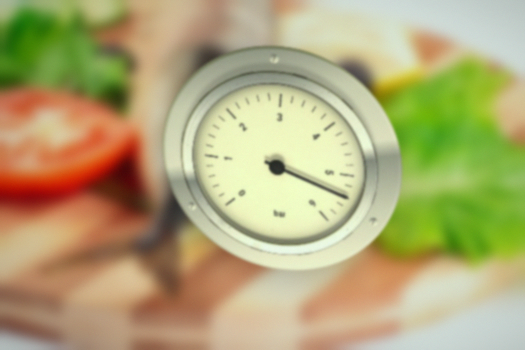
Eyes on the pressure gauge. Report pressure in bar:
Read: 5.4 bar
